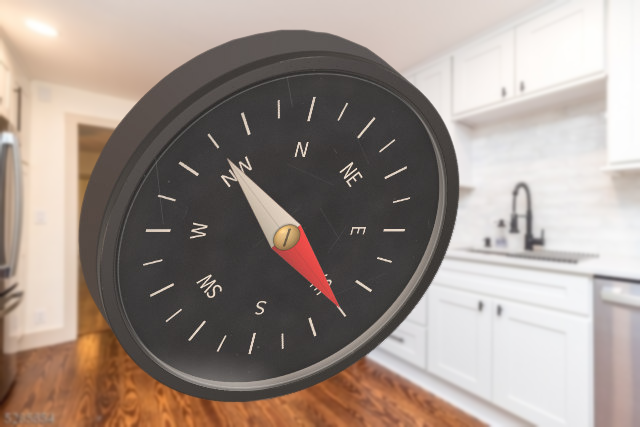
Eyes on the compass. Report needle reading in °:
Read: 135 °
